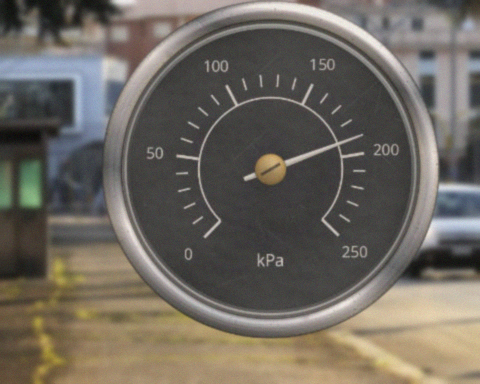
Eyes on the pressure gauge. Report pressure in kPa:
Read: 190 kPa
